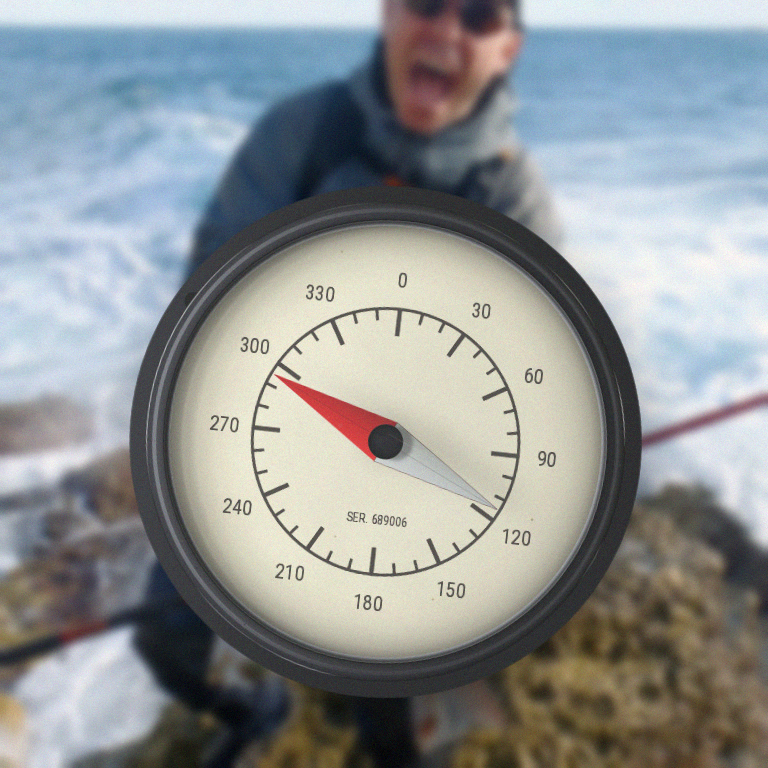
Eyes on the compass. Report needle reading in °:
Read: 295 °
